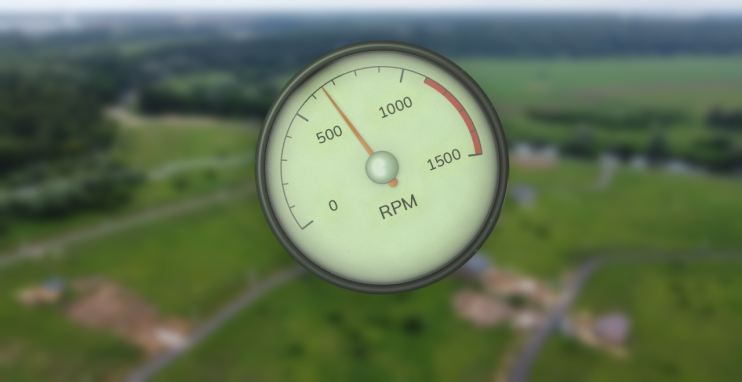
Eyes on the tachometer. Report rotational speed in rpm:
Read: 650 rpm
